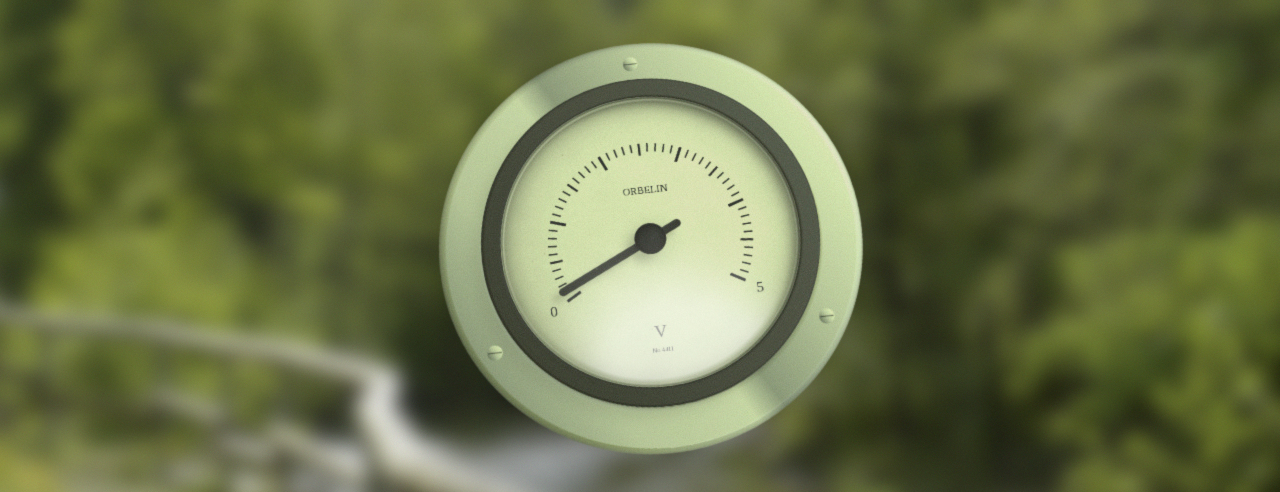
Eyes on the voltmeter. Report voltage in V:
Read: 0.1 V
